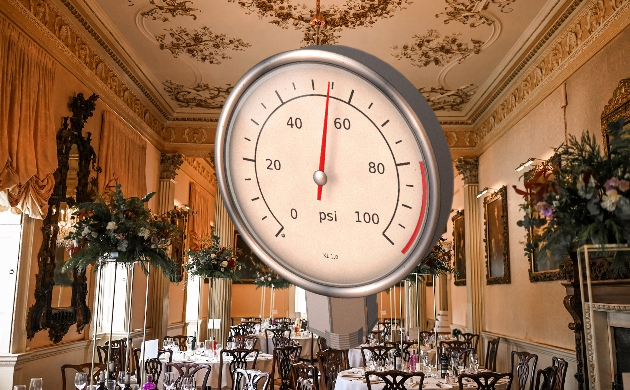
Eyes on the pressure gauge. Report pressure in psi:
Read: 55 psi
